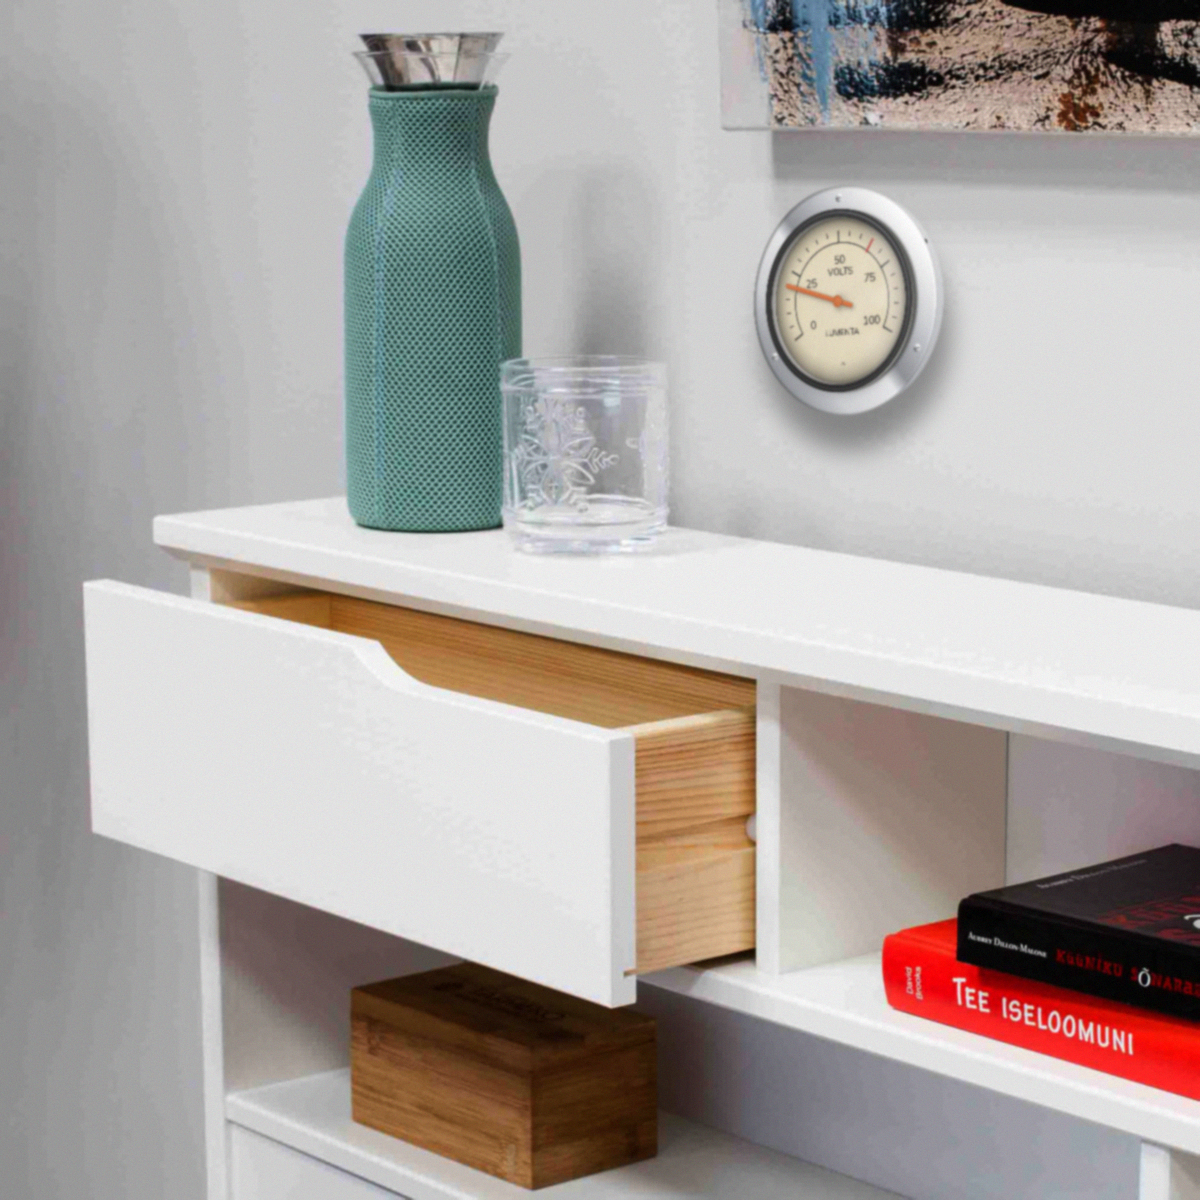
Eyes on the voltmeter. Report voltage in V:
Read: 20 V
